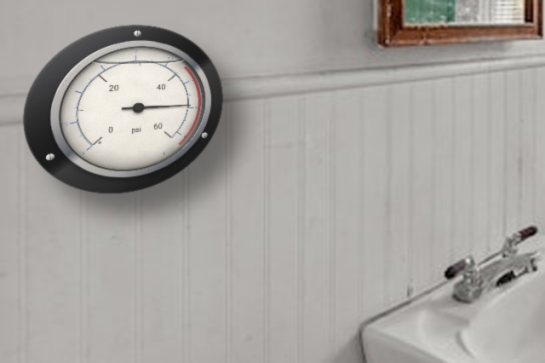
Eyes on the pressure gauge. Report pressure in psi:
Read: 50 psi
